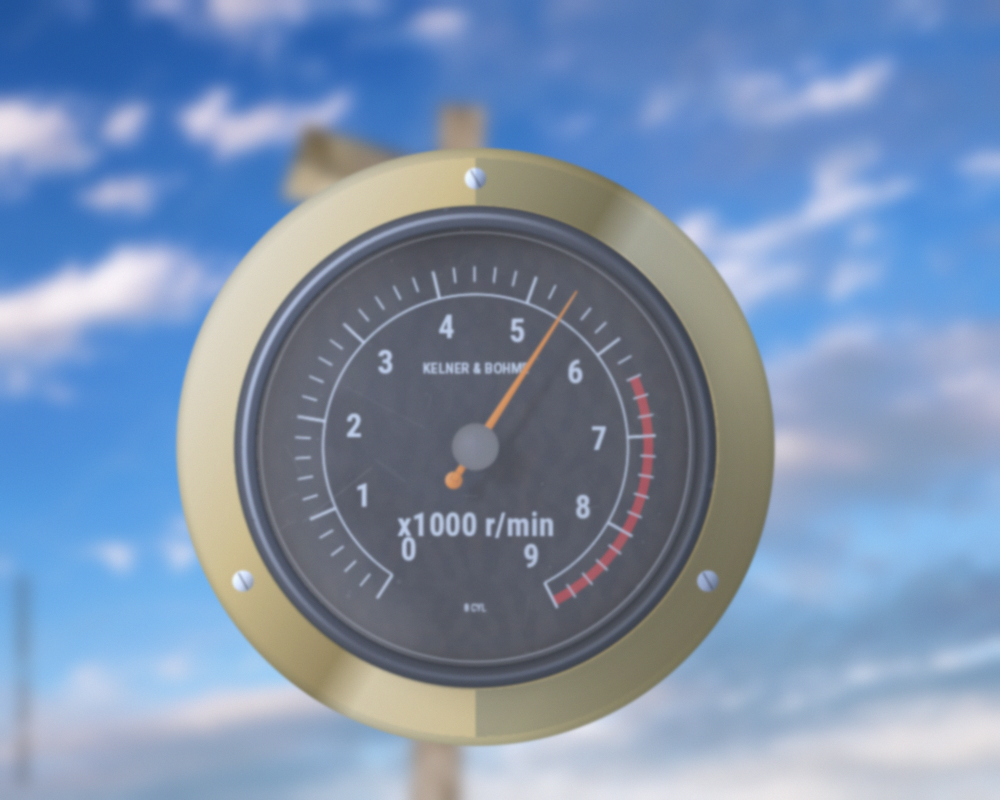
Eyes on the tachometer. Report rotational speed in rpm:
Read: 5400 rpm
